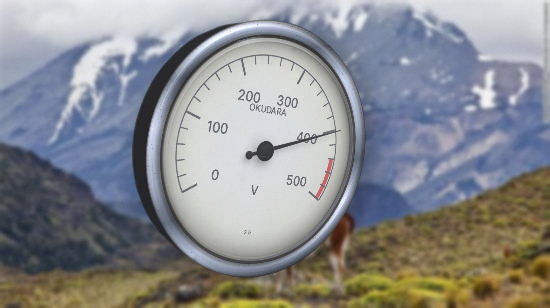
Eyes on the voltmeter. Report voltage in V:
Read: 400 V
